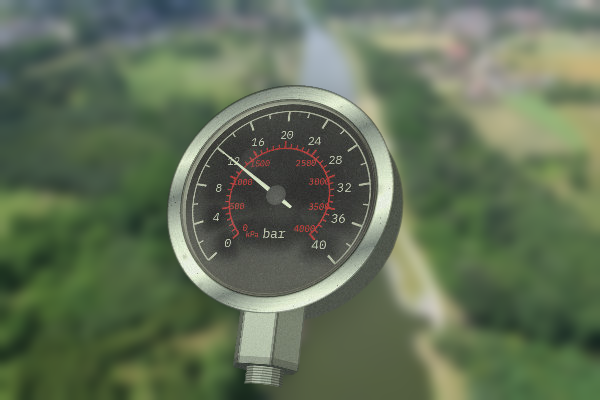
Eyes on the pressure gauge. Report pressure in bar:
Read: 12 bar
